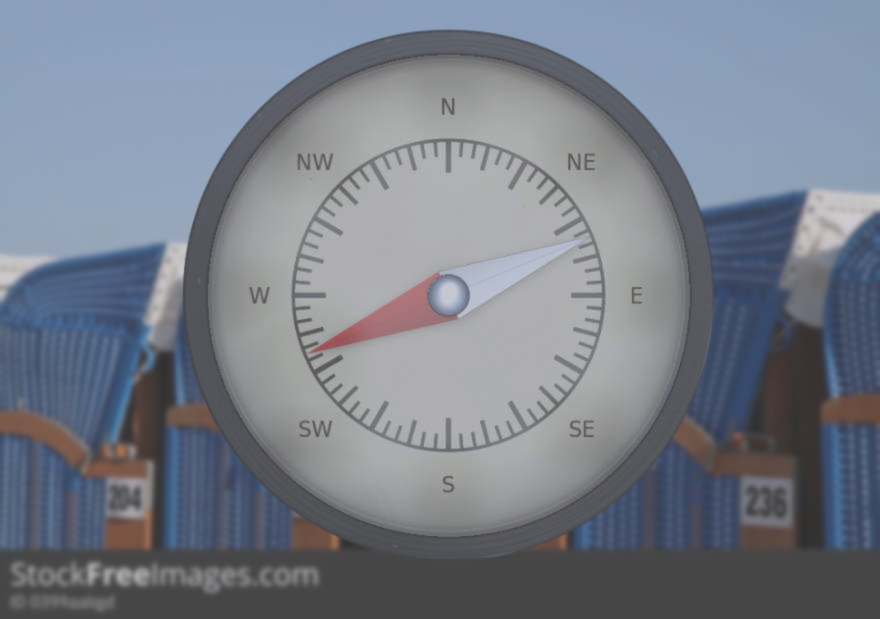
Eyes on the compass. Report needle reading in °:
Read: 247.5 °
